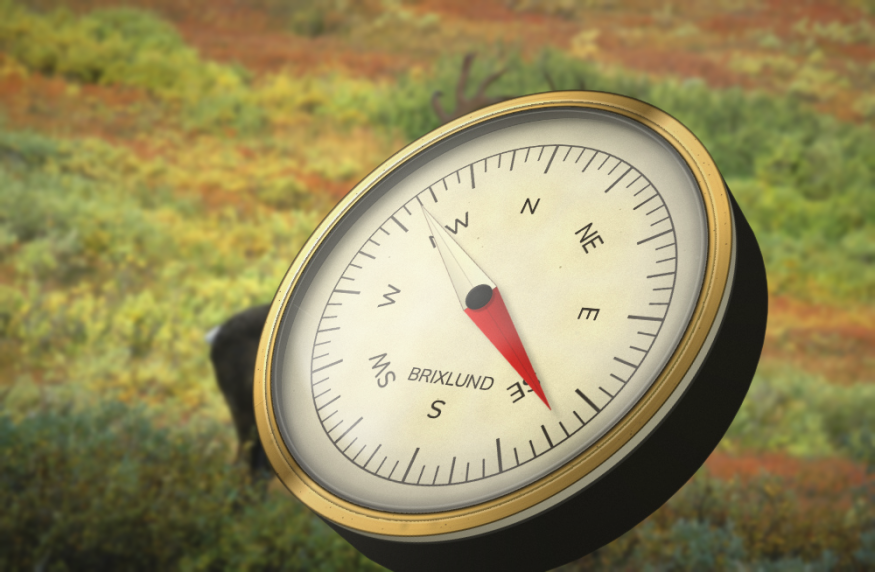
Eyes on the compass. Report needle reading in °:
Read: 130 °
